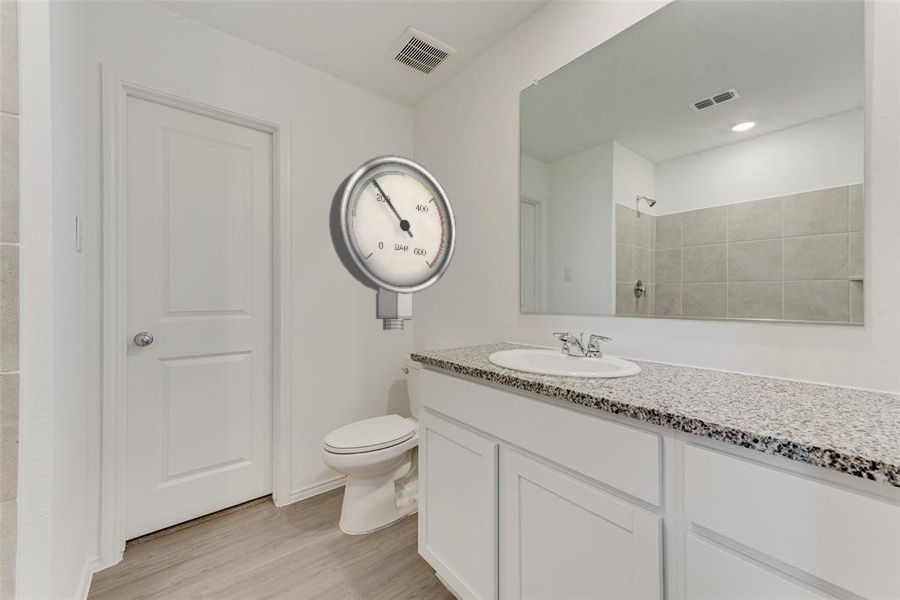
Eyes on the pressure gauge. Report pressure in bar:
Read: 200 bar
